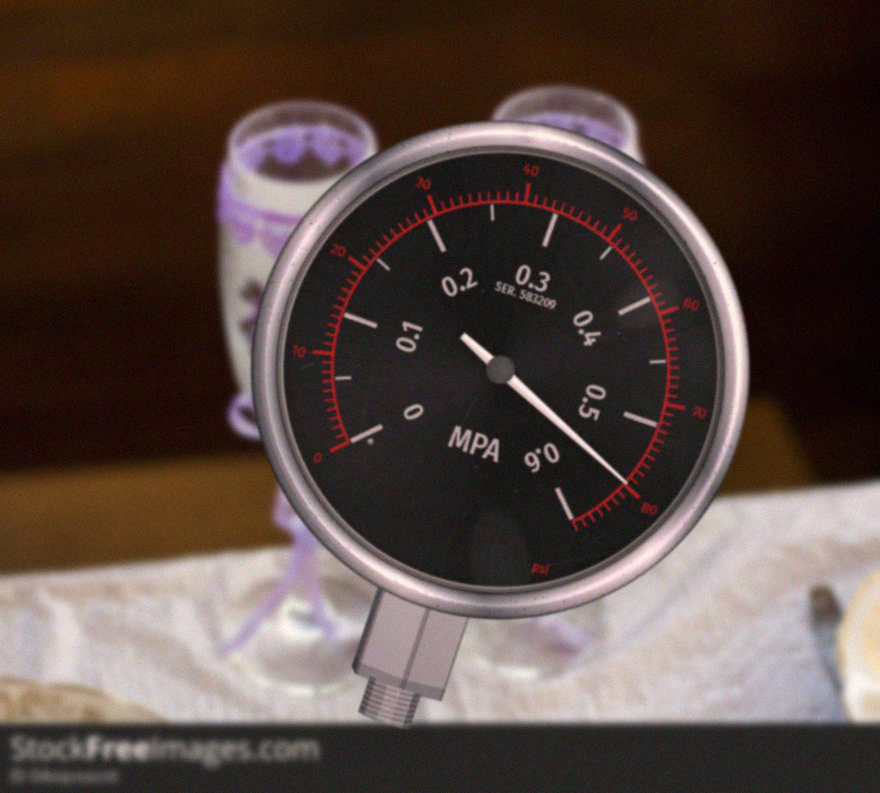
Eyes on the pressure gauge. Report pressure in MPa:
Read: 0.55 MPa
